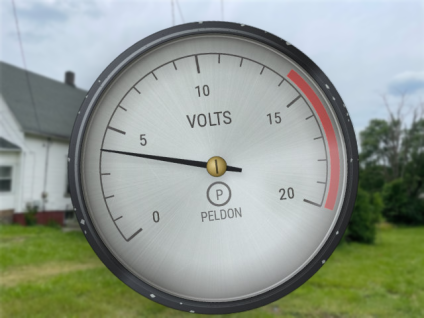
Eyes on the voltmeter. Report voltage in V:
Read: 4 V
